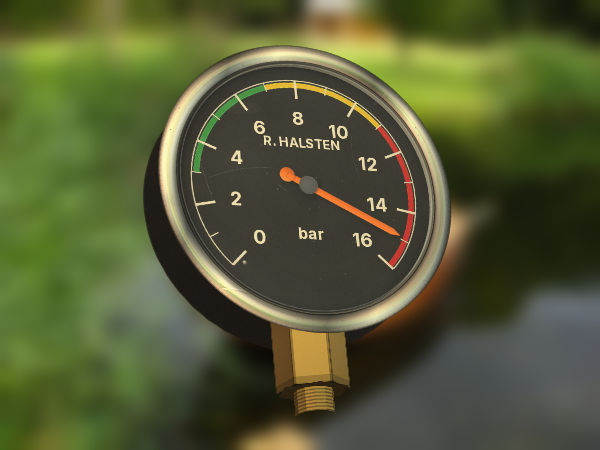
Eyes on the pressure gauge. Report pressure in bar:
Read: 15 bar
